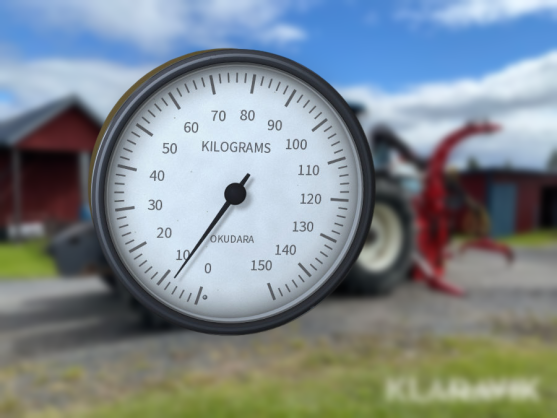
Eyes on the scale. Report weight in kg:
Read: 8 kg
